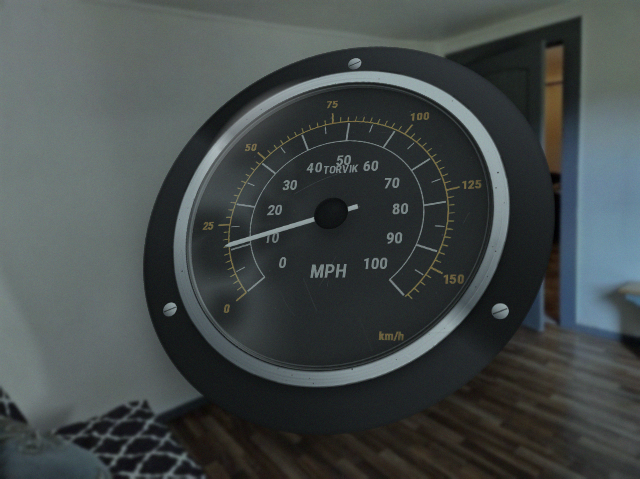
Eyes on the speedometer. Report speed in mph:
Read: 10 mph
